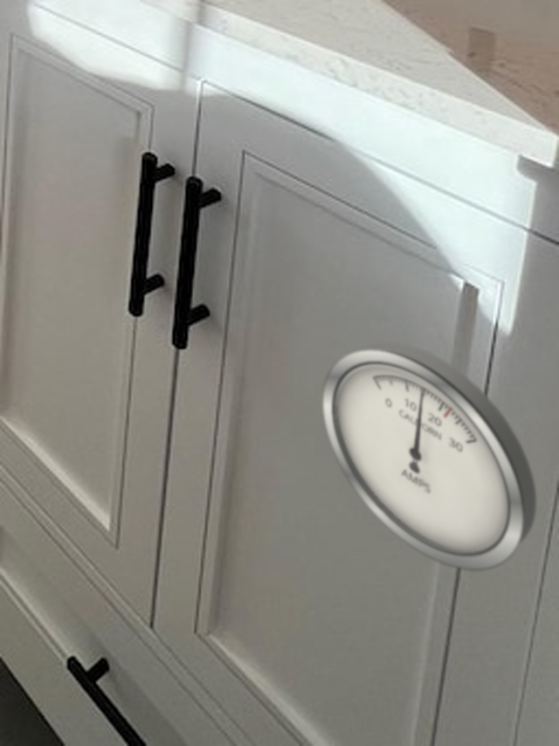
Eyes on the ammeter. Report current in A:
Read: 15 A
